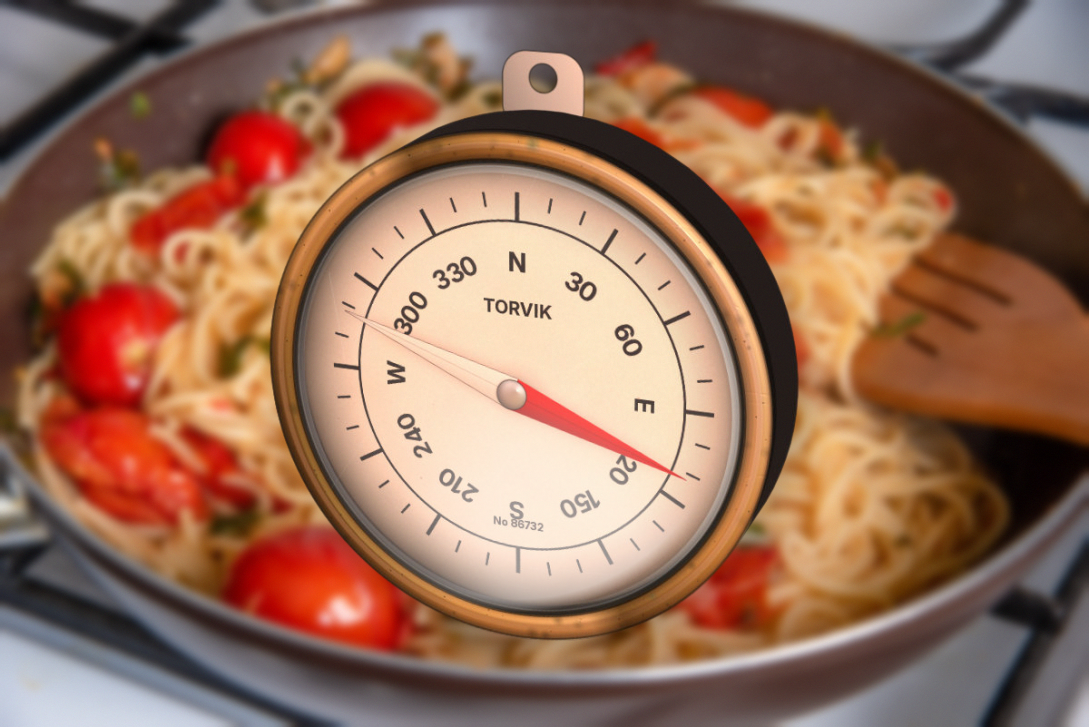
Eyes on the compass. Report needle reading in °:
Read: 110 °
